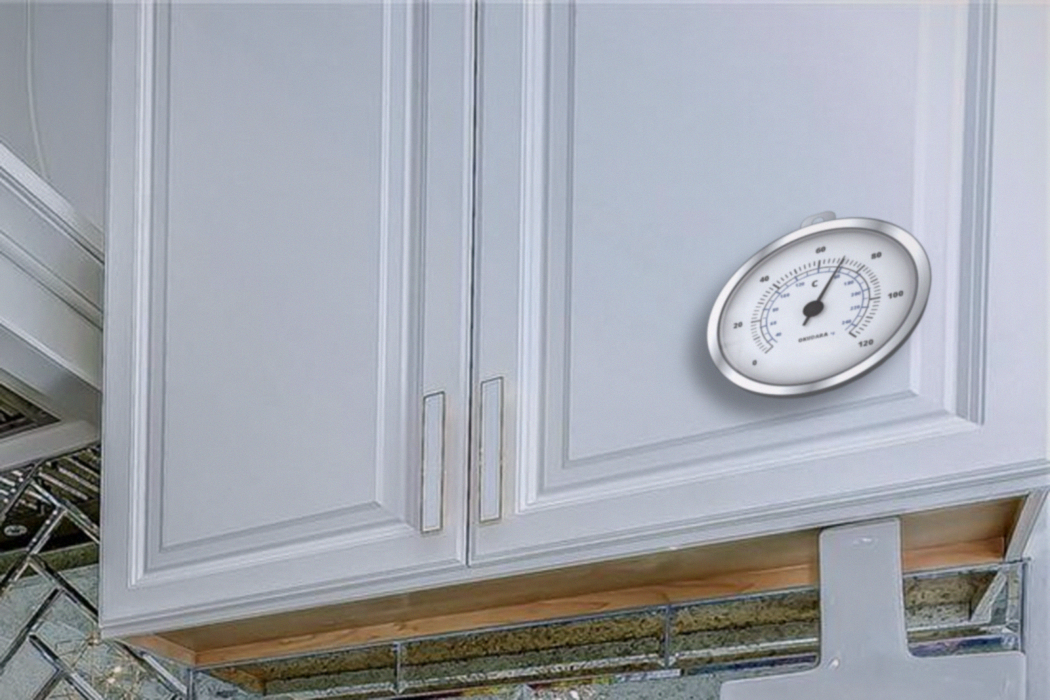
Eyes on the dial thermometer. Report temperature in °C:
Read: 70 °C
